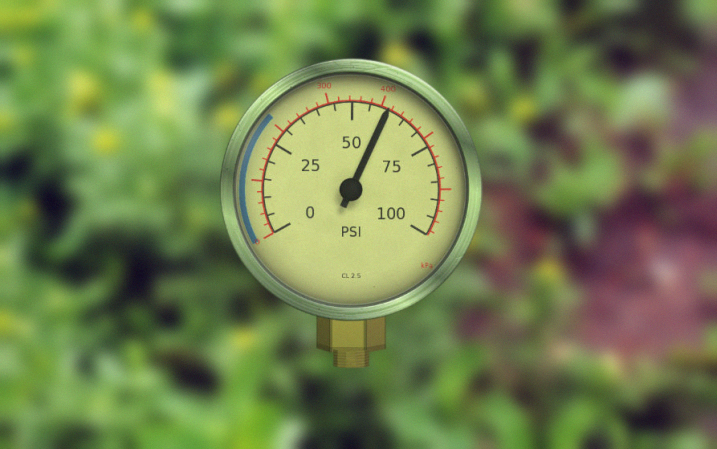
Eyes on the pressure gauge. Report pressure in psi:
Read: 60 psi
